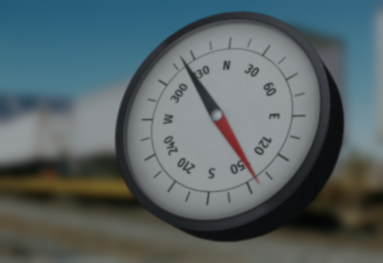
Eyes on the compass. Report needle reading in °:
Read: 142.5 °
